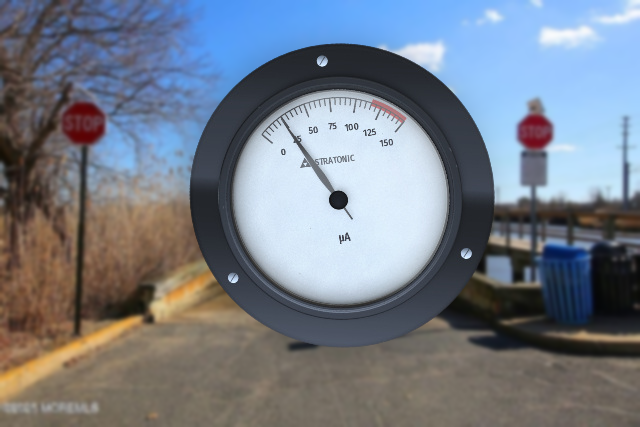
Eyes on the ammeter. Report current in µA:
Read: 25 µA
